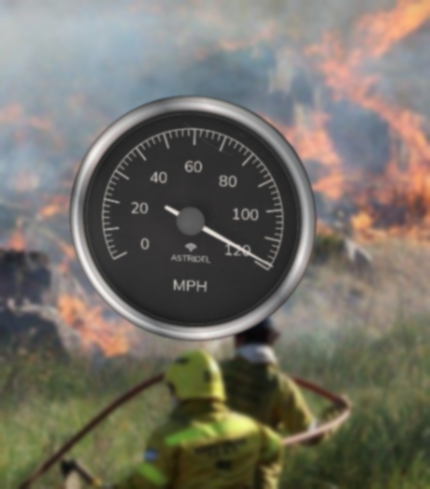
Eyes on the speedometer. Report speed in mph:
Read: 118 mph
